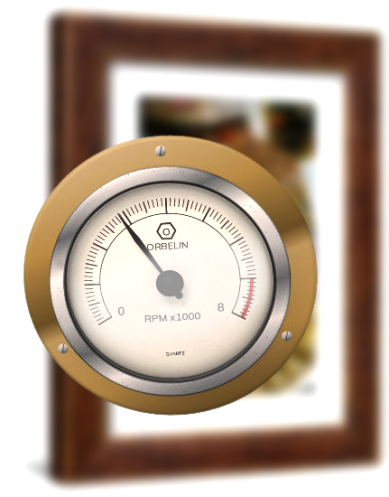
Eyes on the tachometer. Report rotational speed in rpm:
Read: 2900 rpm
